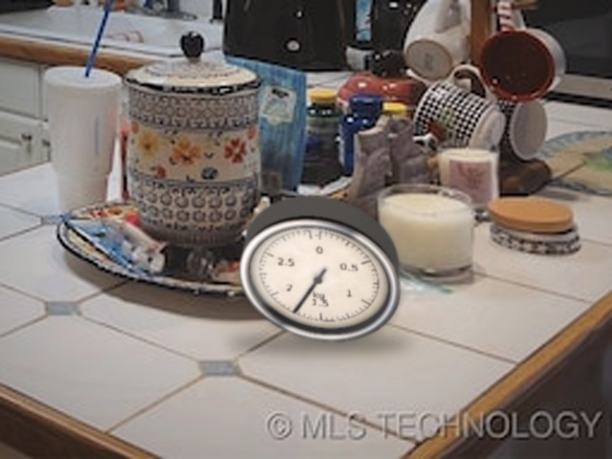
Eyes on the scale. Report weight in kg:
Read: 1.75 kg
